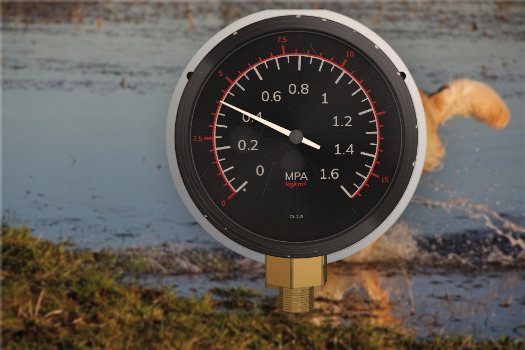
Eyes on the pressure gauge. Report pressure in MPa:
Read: 0.4 MPa
